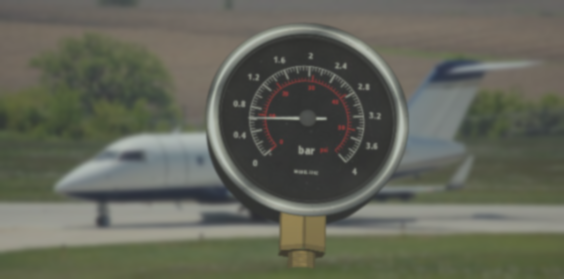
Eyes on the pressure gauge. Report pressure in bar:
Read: 0.6 bar
